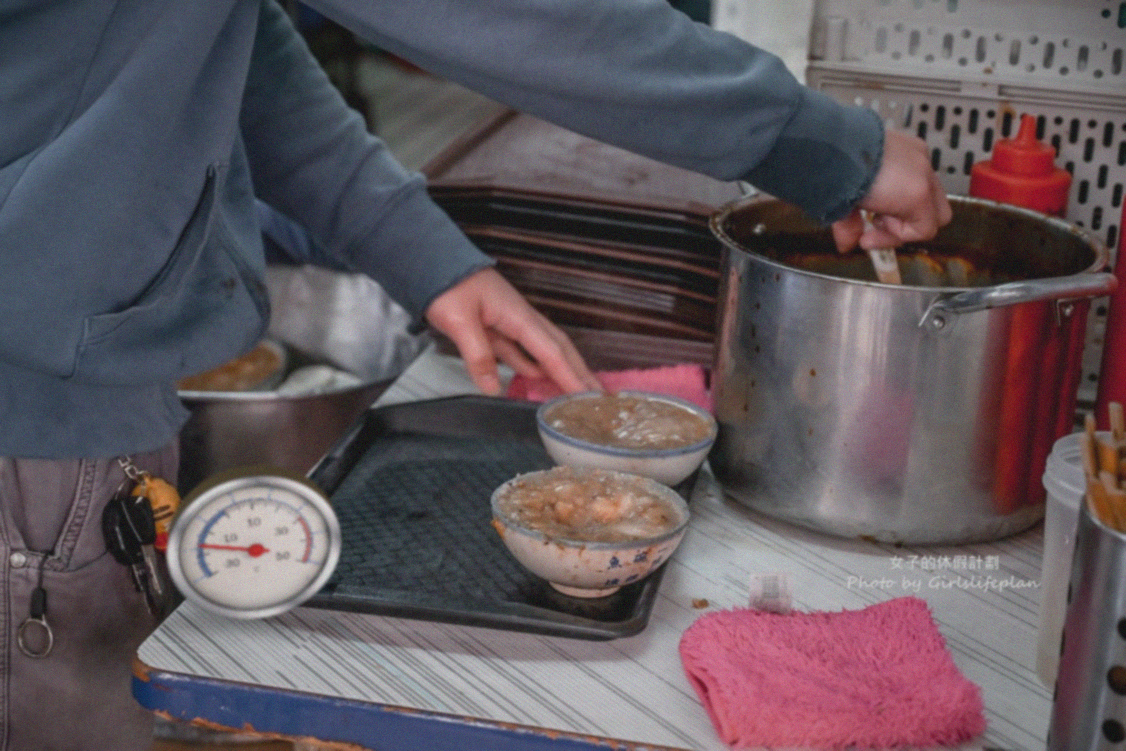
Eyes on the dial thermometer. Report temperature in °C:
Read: -15 °C
